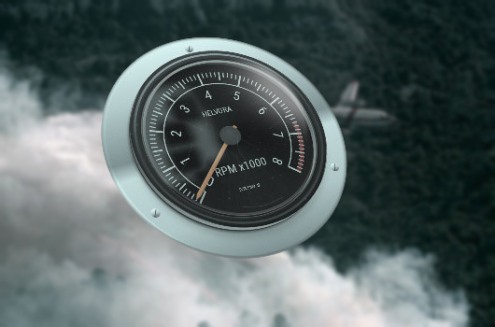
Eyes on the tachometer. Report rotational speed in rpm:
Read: 100 rpm
